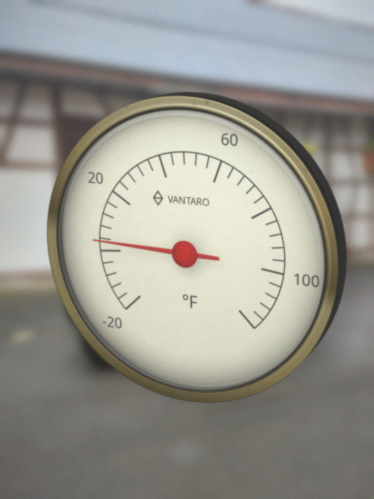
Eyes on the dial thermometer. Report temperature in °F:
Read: 4 °F
